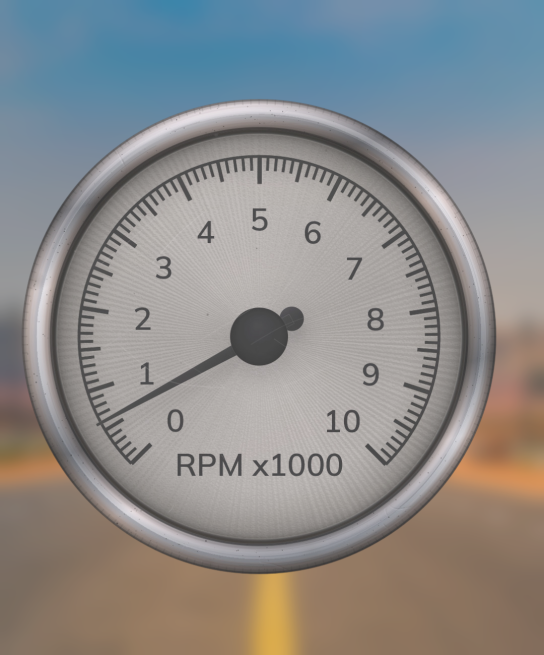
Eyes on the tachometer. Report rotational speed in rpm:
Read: 600 rpm
